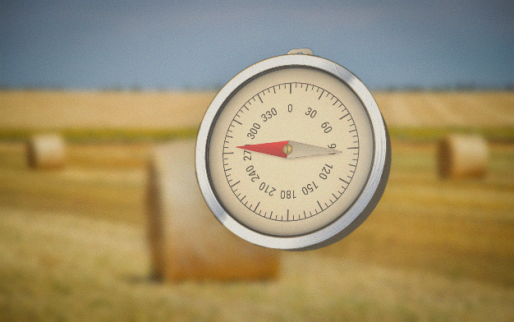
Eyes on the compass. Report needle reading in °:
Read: 275 °
